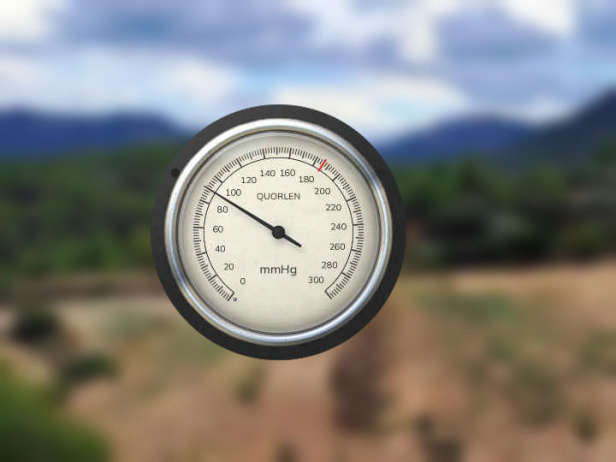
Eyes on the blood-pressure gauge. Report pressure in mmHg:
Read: 90 mmHg
